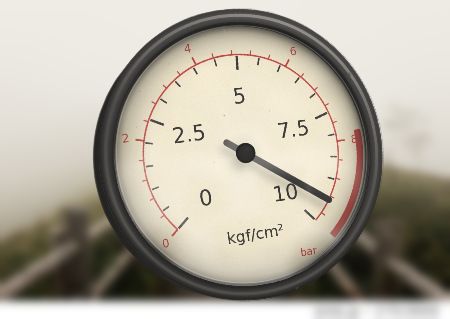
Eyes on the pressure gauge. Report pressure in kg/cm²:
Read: 9.5 kg/cm²
